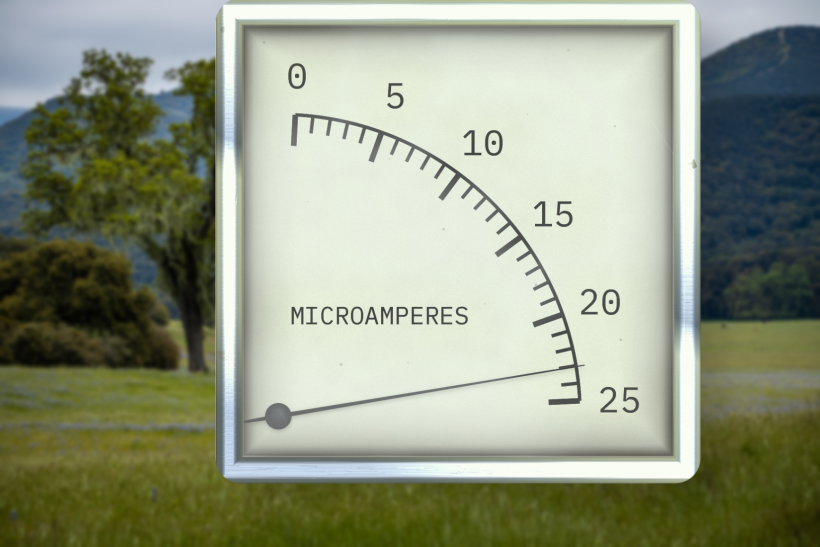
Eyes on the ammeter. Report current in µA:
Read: 23 µA
